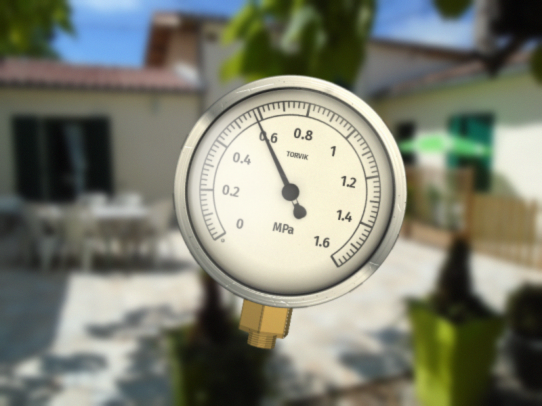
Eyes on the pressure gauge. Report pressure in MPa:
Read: 0.58 MPa
